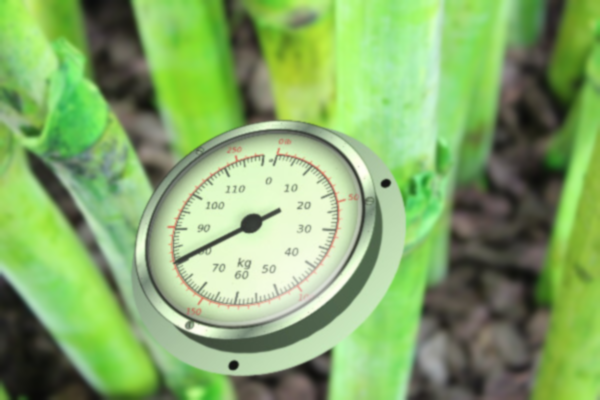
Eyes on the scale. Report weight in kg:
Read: 80 kg
